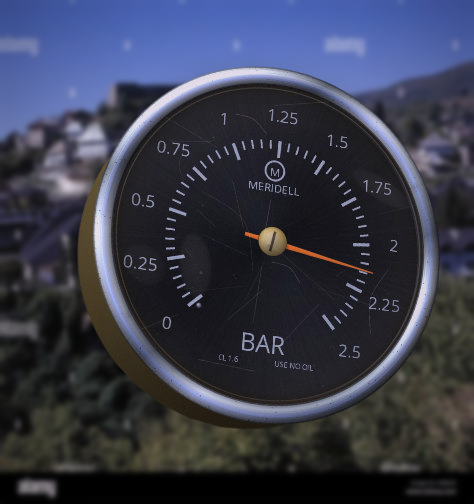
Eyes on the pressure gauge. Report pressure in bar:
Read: 2.15 bar
